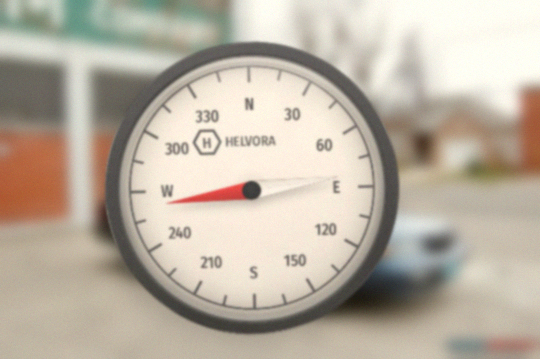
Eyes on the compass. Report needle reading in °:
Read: 262.5 °
